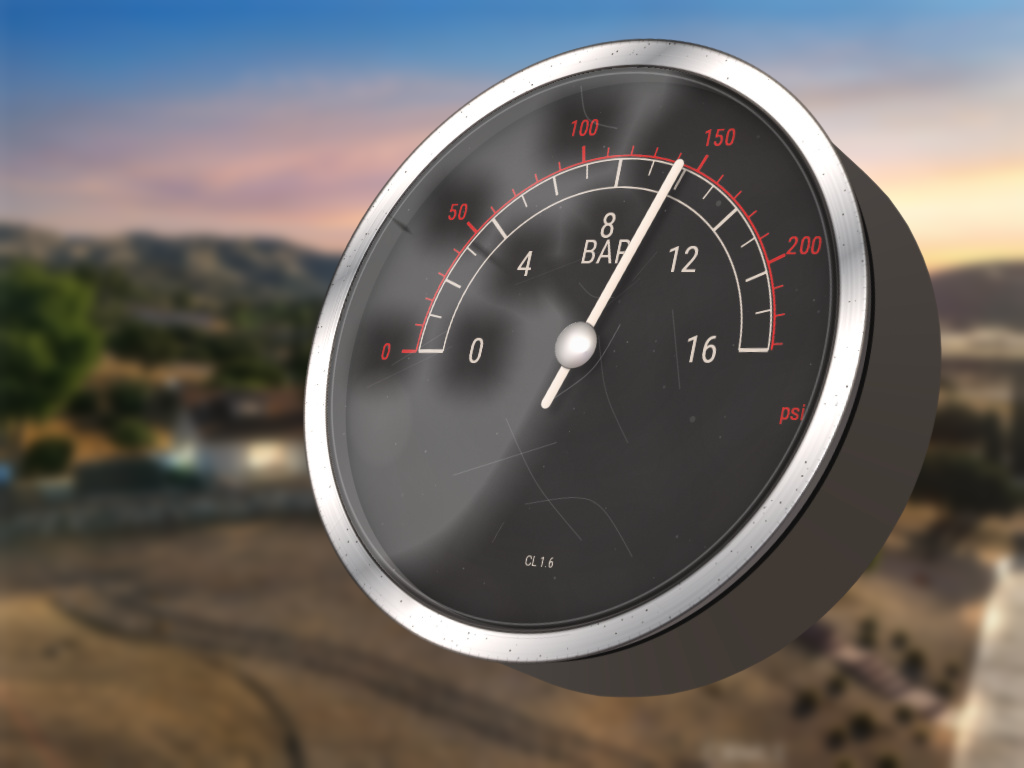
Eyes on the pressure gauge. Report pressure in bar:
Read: 10 bar
